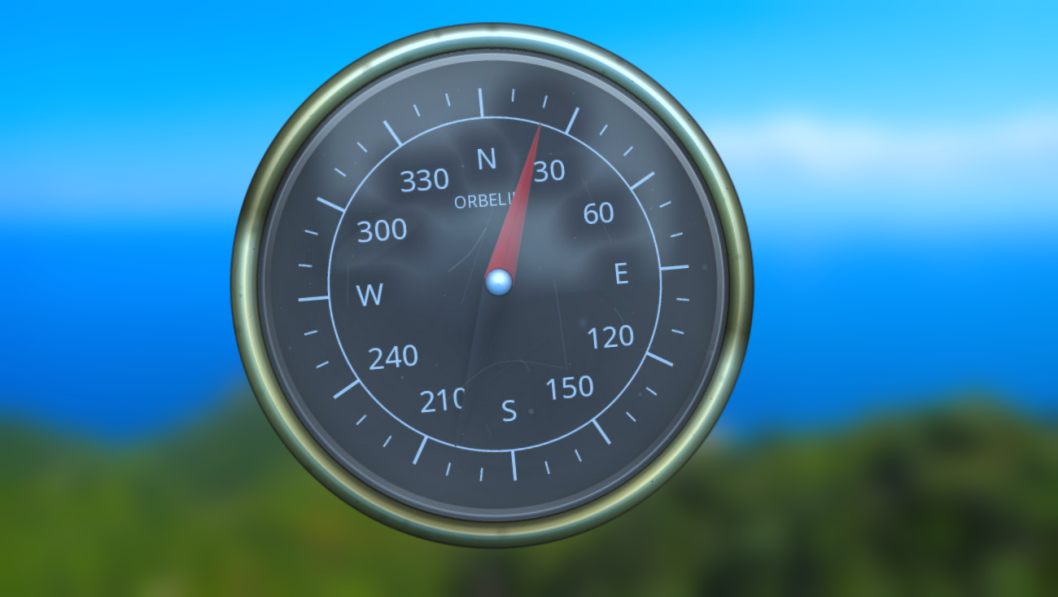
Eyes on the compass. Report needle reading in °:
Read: 20 °
